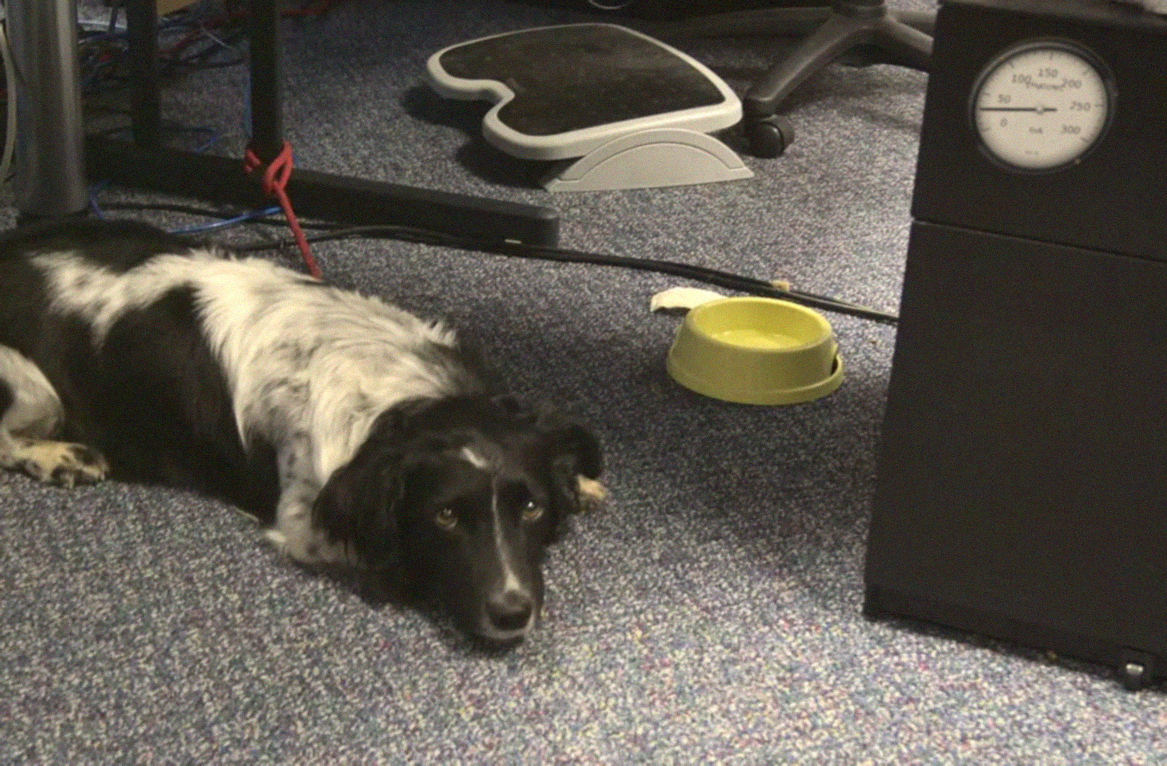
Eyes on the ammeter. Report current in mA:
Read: 30 mA
